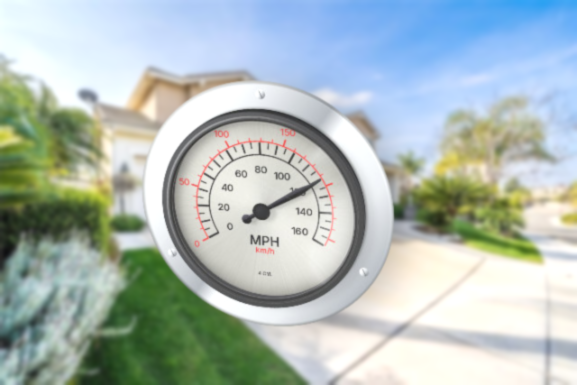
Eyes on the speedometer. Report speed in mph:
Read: 120 mph
